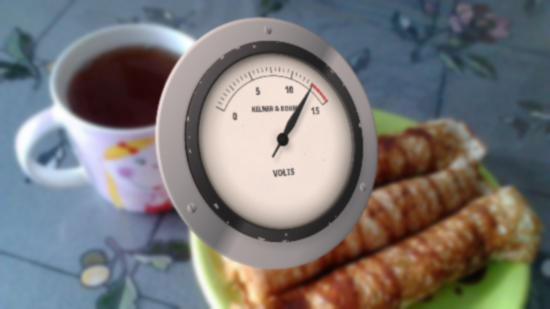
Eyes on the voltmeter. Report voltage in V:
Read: 12.5 V
